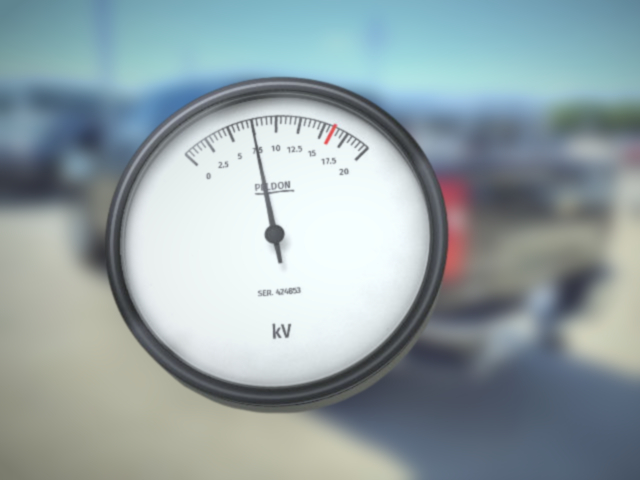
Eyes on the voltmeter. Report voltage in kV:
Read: 7.5 kV
